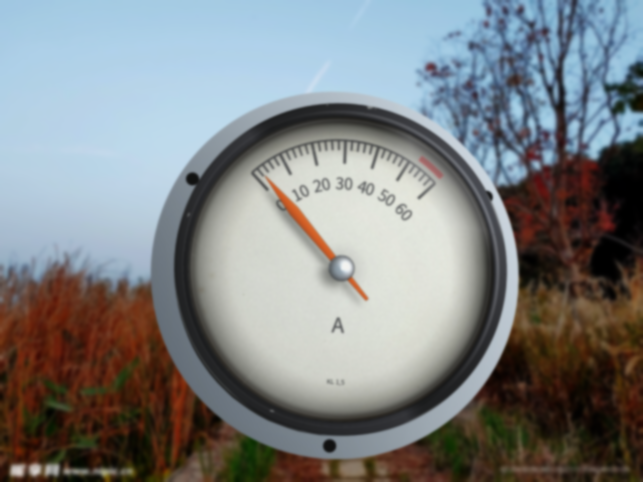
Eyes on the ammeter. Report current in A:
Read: 2 A
